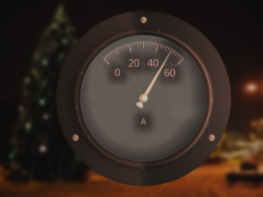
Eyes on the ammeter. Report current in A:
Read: 50 A
